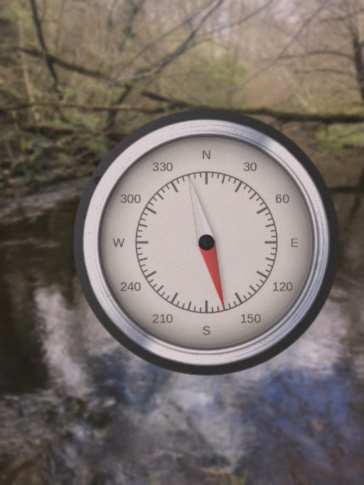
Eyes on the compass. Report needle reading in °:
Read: 165 °
